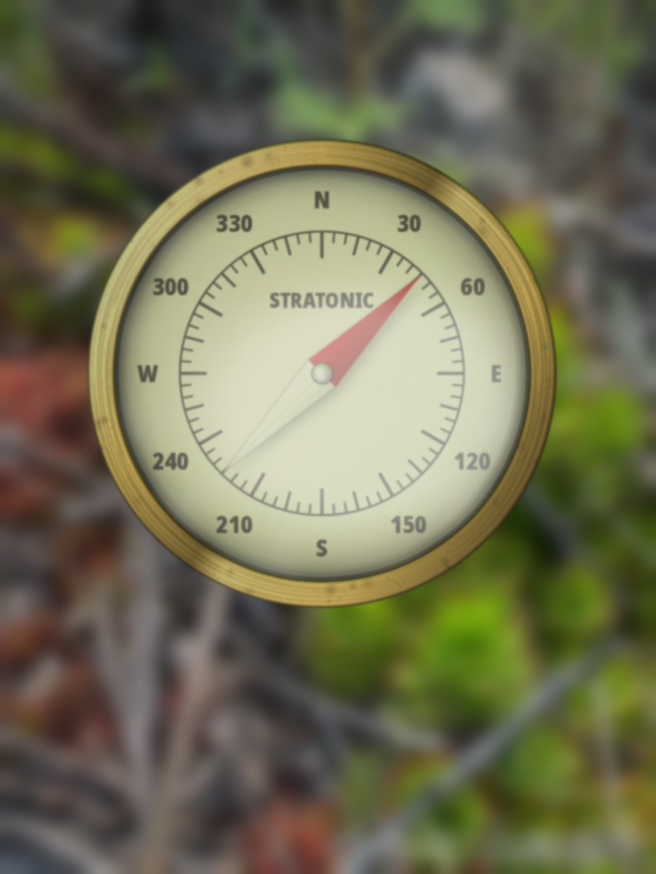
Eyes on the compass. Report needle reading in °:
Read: 45 °
